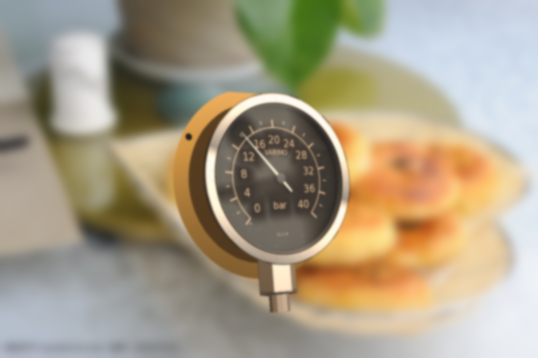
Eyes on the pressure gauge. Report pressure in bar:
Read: 14 bar
